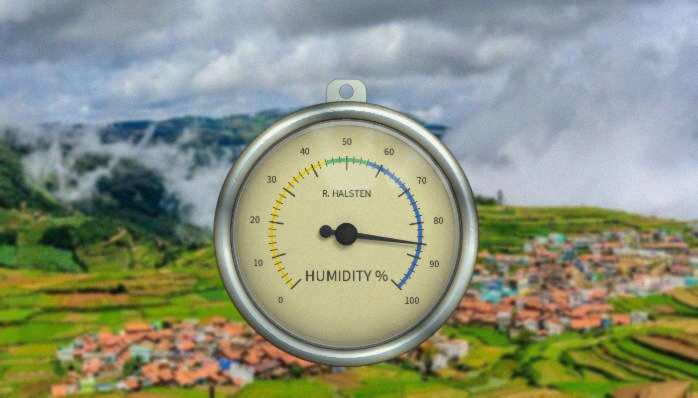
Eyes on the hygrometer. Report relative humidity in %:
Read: 86 %
